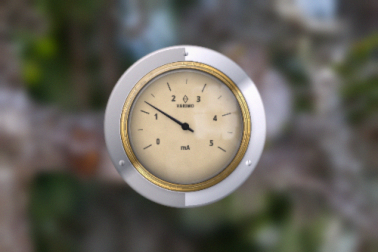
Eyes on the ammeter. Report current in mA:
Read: 1.25 mA
